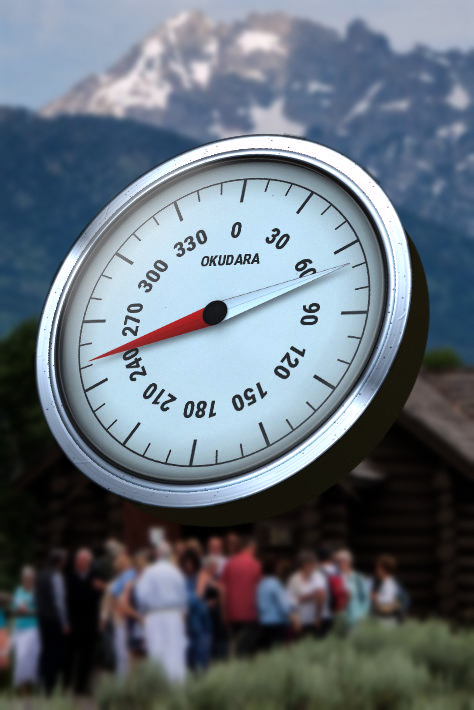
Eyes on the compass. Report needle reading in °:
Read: 250 °
